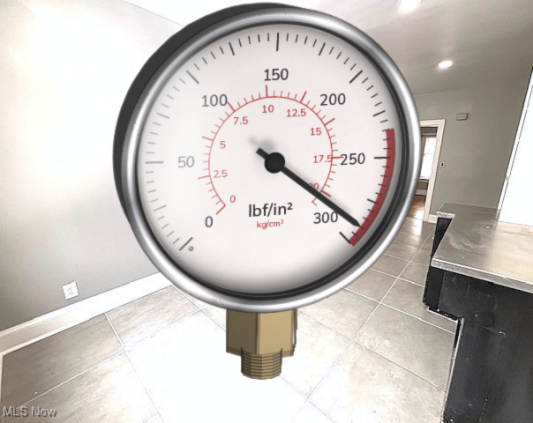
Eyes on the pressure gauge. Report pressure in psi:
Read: 290 psi
